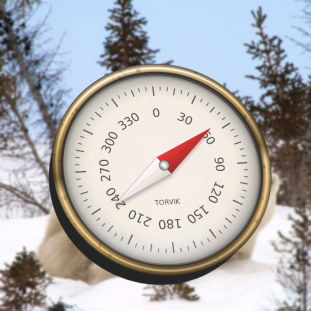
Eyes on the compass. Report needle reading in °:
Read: 55 °
